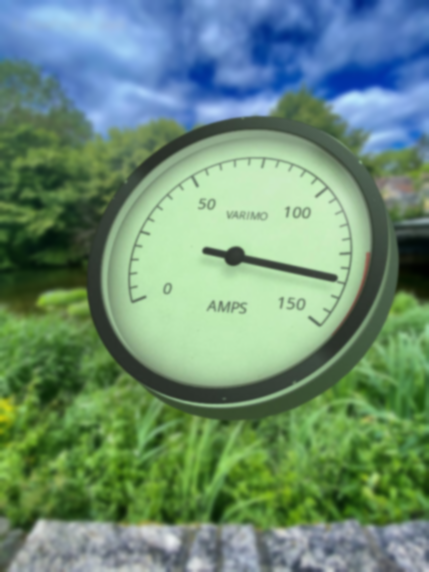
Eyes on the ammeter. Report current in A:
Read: 135 A
